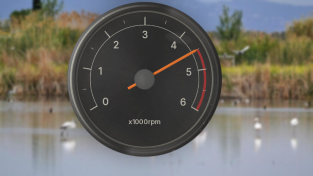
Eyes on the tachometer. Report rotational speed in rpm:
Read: 4500 rpm
